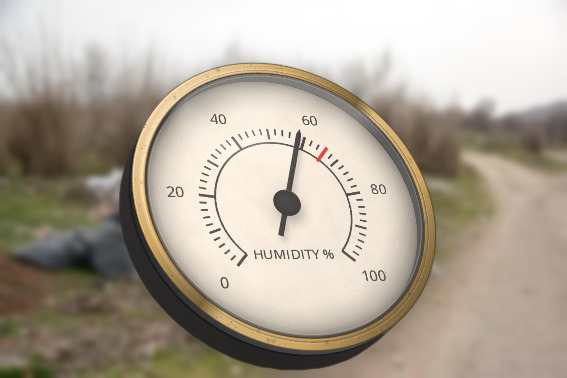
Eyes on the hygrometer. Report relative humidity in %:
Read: 58 %
